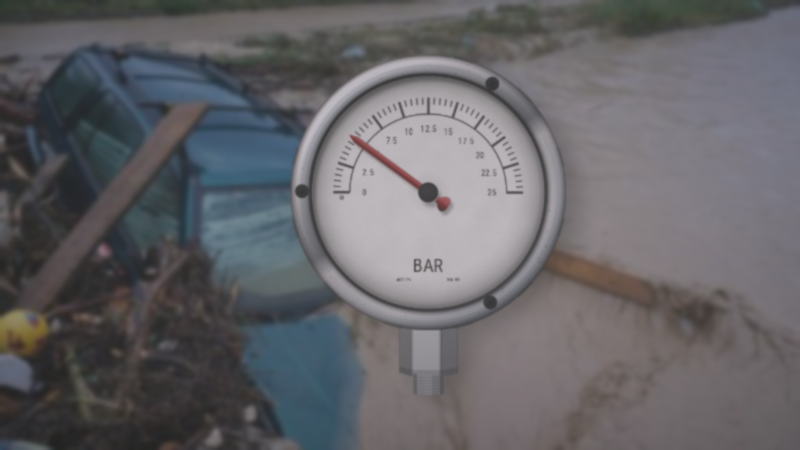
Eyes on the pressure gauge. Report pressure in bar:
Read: 5 bar
